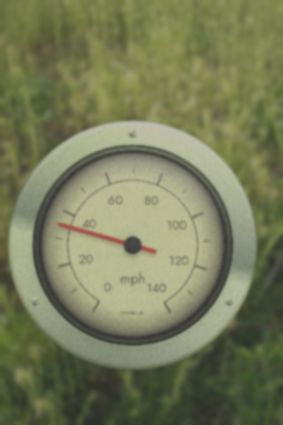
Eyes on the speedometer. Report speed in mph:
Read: 35 mph
